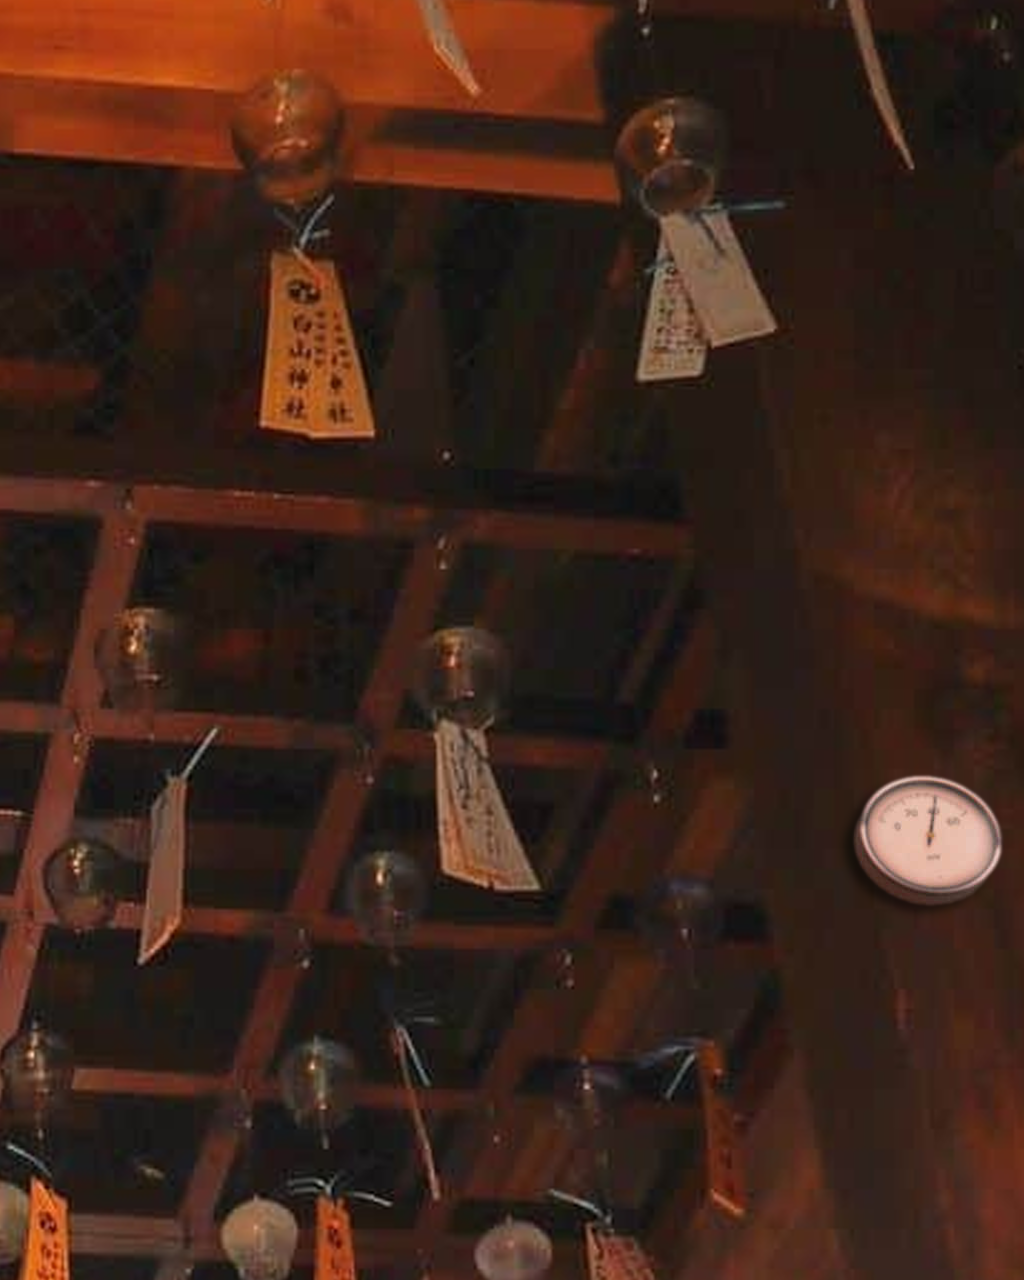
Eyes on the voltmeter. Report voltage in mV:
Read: 40 mV
